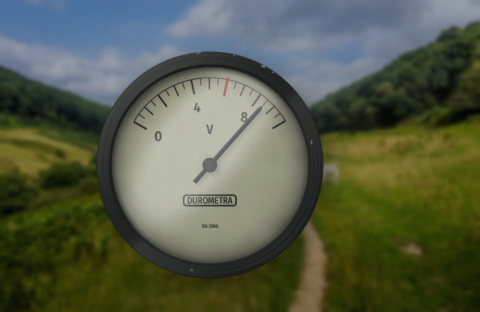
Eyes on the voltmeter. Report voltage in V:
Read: 8.5 V
